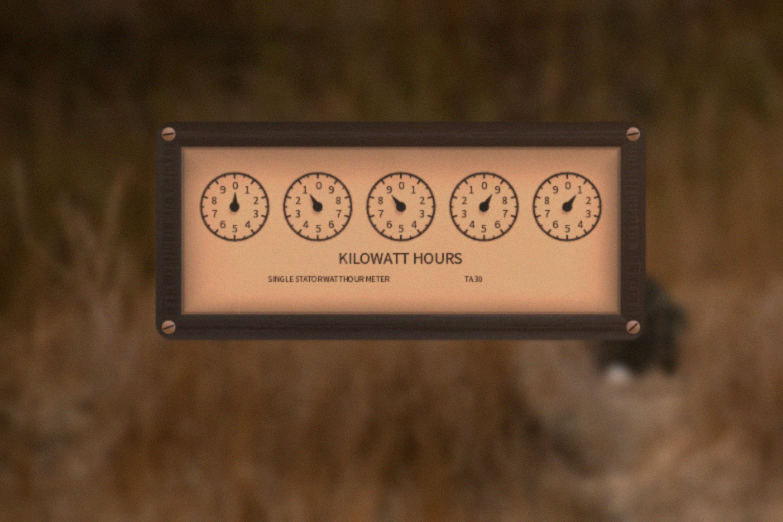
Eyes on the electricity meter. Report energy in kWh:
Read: 891 kWh
